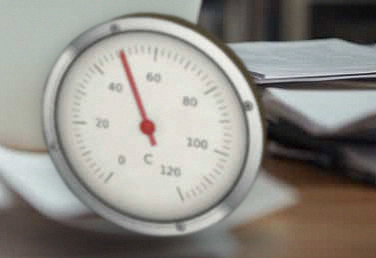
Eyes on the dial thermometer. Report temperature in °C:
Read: 50 °C
